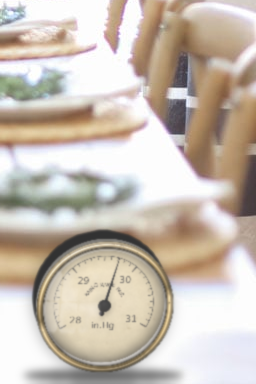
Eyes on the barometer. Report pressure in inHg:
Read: 29.7 inHg
